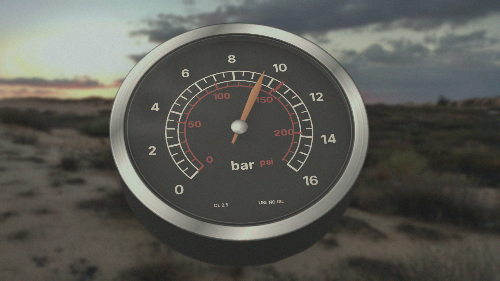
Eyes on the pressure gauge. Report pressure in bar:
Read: 9.5 bar
